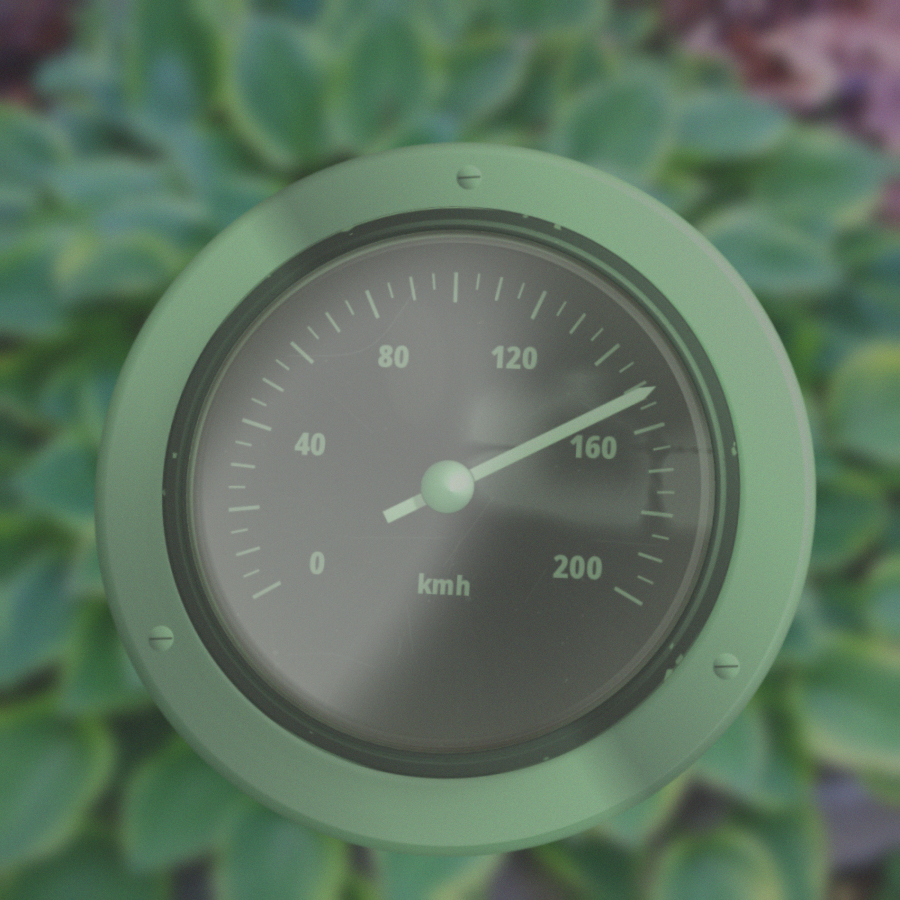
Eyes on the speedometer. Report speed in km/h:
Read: 152.5 km/h
